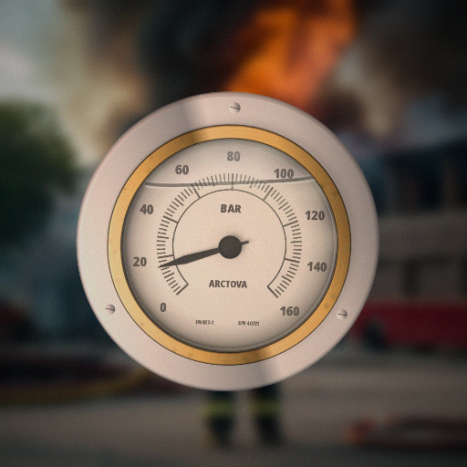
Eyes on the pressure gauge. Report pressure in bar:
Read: 16 bar
